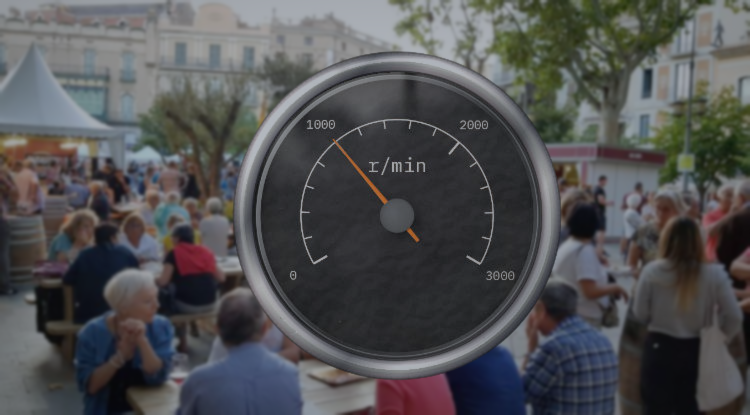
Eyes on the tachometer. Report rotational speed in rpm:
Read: 1000 rpm
